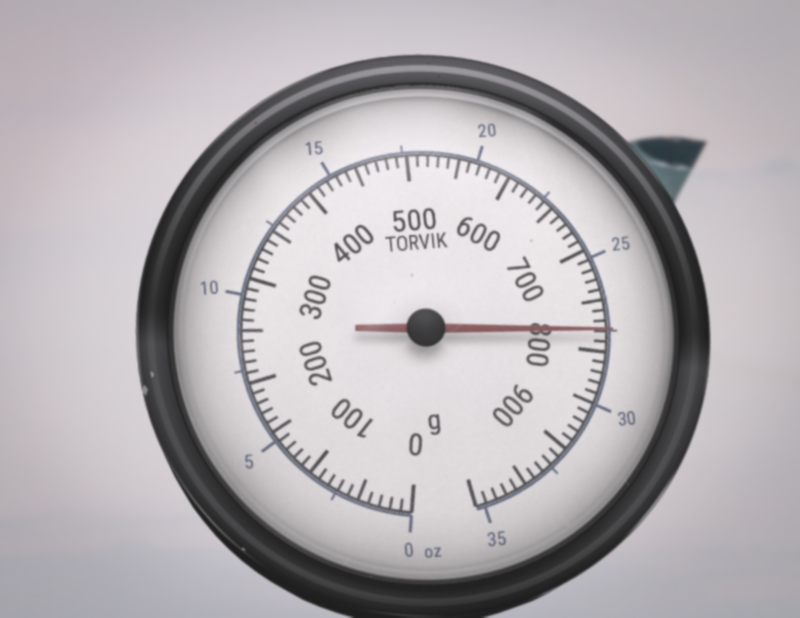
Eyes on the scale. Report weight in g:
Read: 780 g
